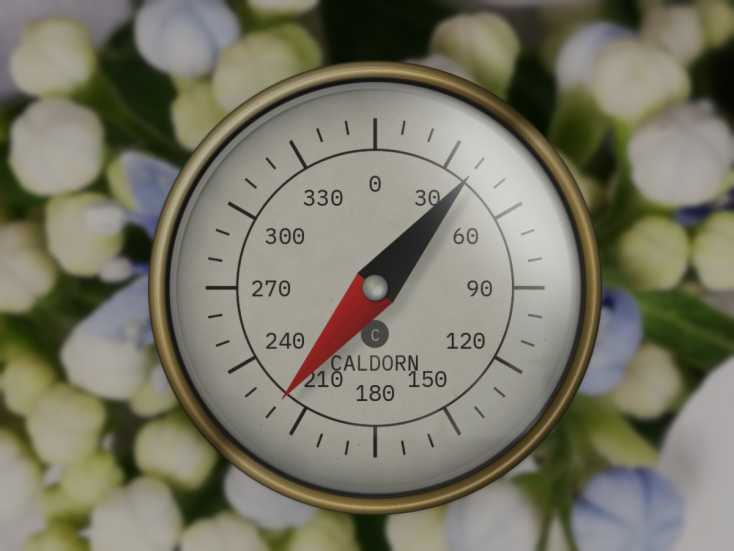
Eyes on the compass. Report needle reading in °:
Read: 220 °
